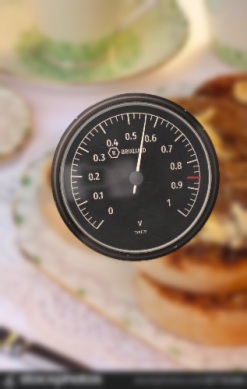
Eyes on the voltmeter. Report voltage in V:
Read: 0.56 V
